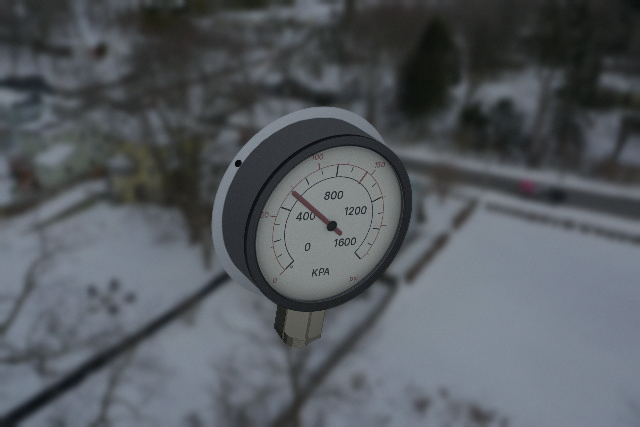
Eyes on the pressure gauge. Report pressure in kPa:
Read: 500 kPa
